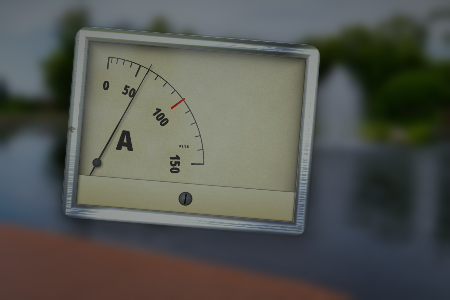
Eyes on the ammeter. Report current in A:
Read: 60 A
